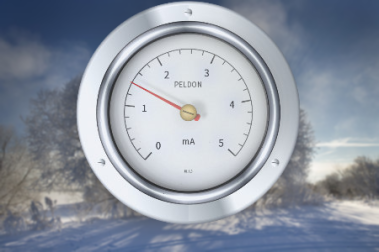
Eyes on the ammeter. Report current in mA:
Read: 1.4 mA
